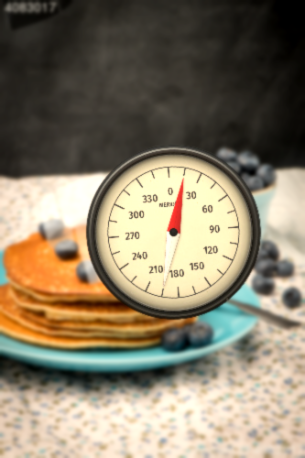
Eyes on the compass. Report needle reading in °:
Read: 15 °
